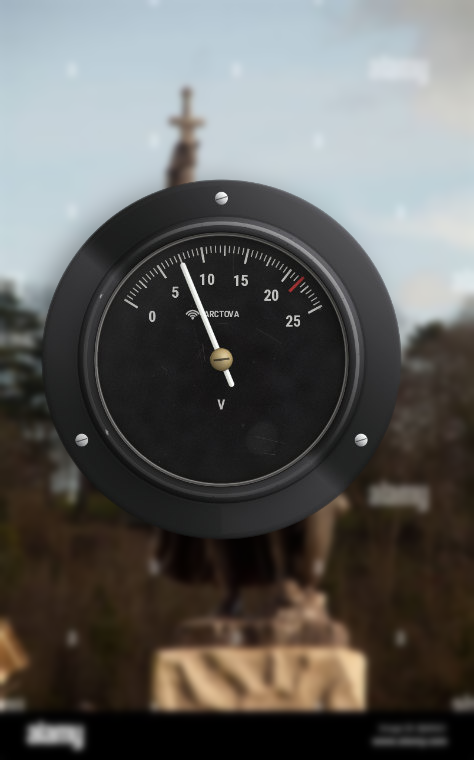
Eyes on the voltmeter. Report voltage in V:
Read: 7.5 V
